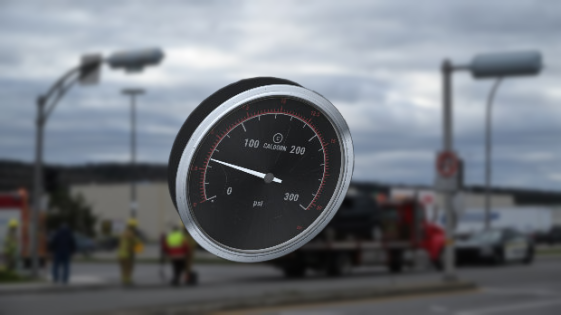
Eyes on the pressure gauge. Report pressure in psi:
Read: 50 psi
